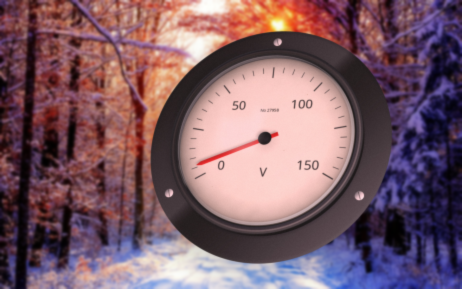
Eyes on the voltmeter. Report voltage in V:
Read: 5 V
